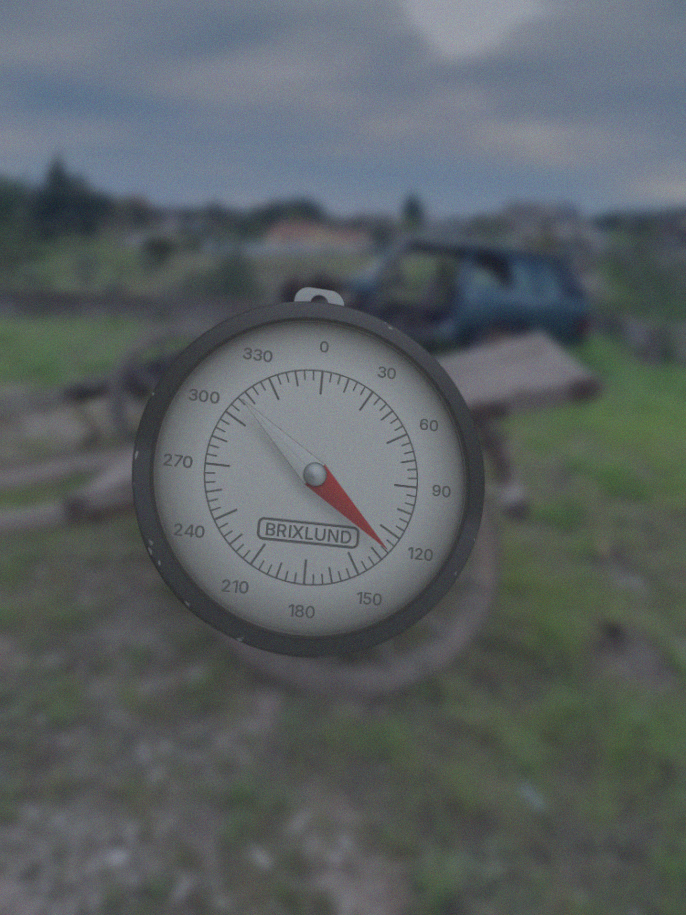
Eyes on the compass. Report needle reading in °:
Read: 130 °
